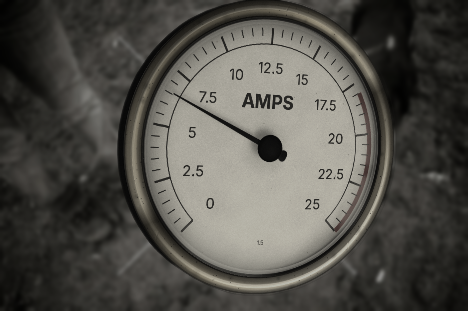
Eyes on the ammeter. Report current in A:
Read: 6.5 A
